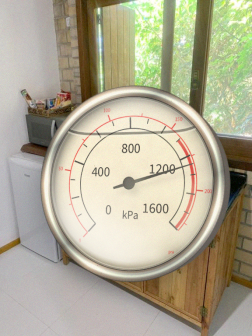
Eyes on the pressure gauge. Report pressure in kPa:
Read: 1250 kPa
